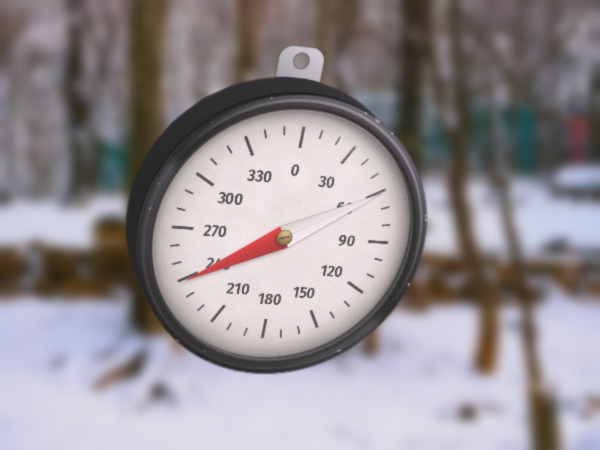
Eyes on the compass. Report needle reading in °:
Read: 240 °
